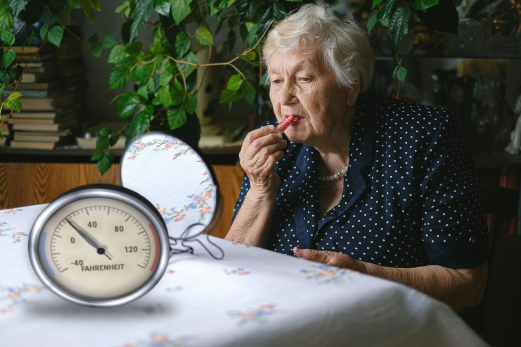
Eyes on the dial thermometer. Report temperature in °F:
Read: 20 °F
